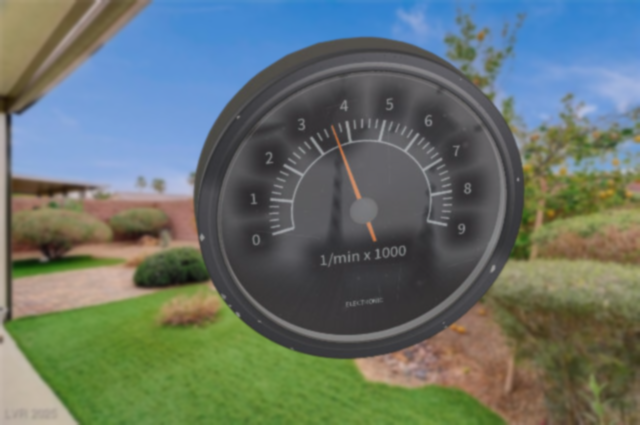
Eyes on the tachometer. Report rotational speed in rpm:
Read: 3600 rpm
